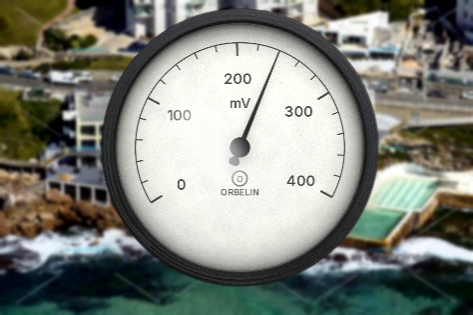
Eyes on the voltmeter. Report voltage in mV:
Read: 240 mV
